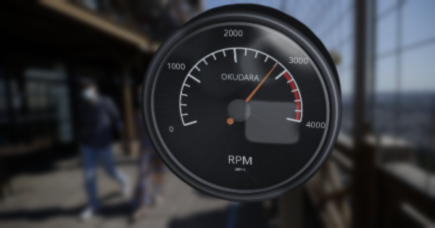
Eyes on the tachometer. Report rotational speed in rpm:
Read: 2800 rpm
